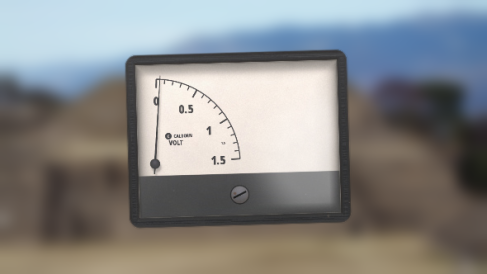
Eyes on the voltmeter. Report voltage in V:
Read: 0.05 V
